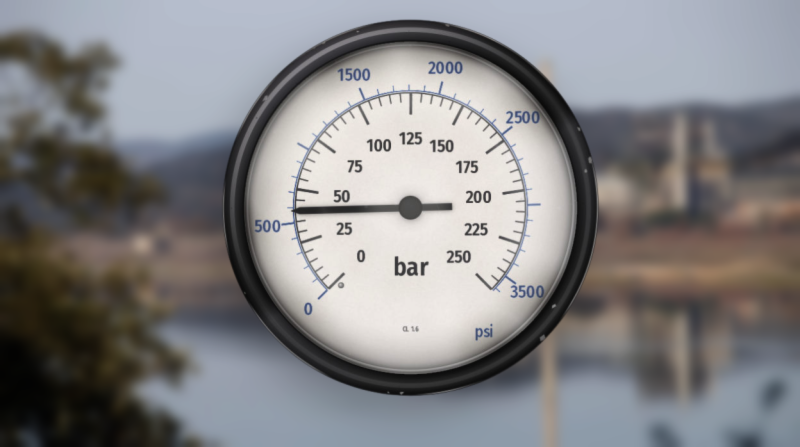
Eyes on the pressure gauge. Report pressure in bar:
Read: 40 bar
